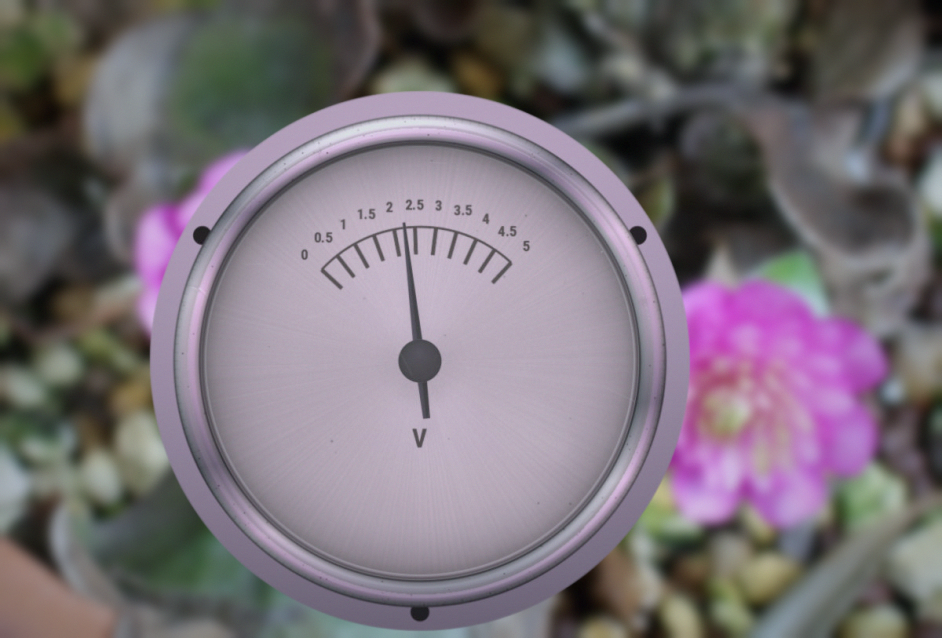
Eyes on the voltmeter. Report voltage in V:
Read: 2.25 V
